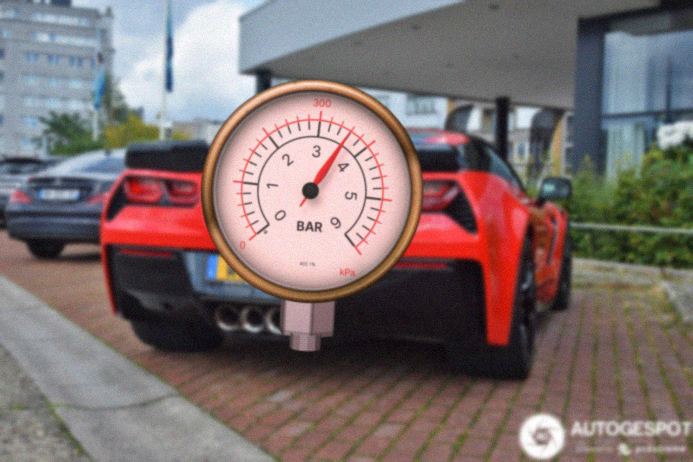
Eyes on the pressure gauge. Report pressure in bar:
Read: 3.6 bar
